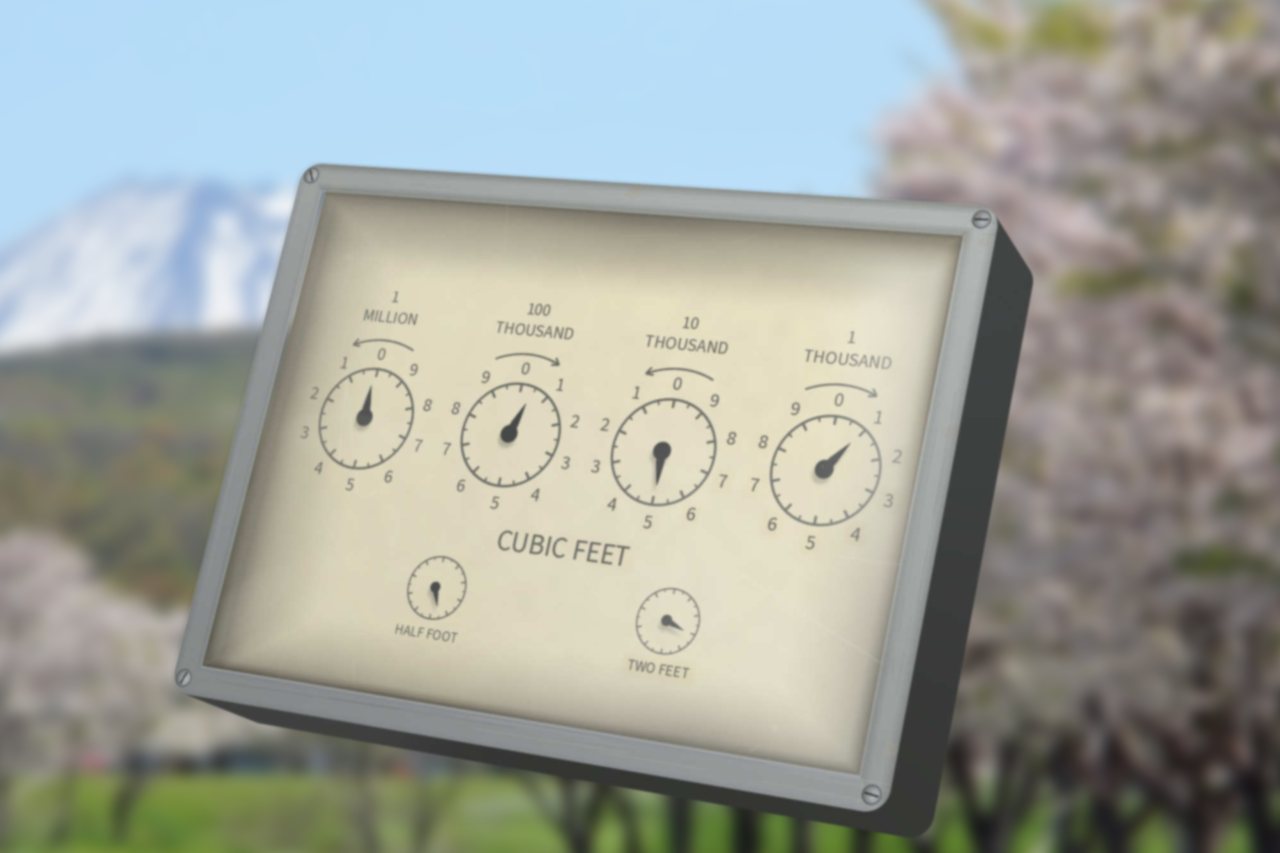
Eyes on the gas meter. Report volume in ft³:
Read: 5100 ft³
